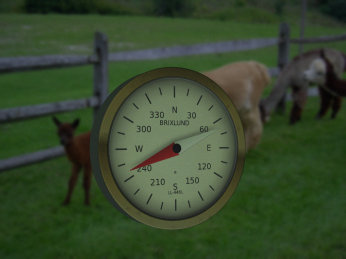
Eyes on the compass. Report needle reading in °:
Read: 247.5 °
